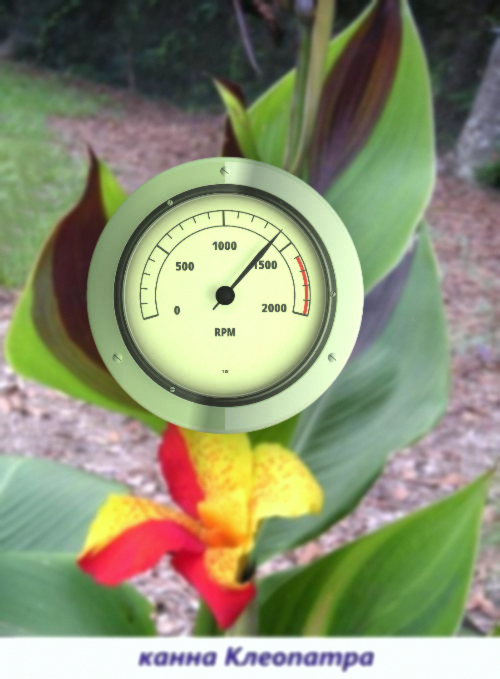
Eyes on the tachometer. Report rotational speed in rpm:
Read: 1400 rpm
